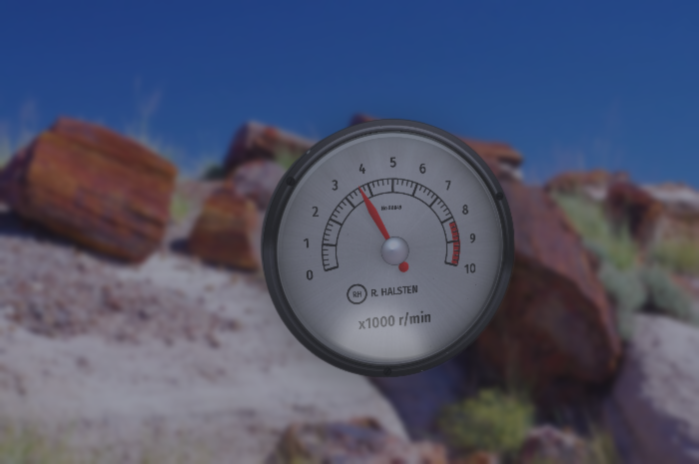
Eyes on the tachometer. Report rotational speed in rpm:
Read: 3600 rpm
